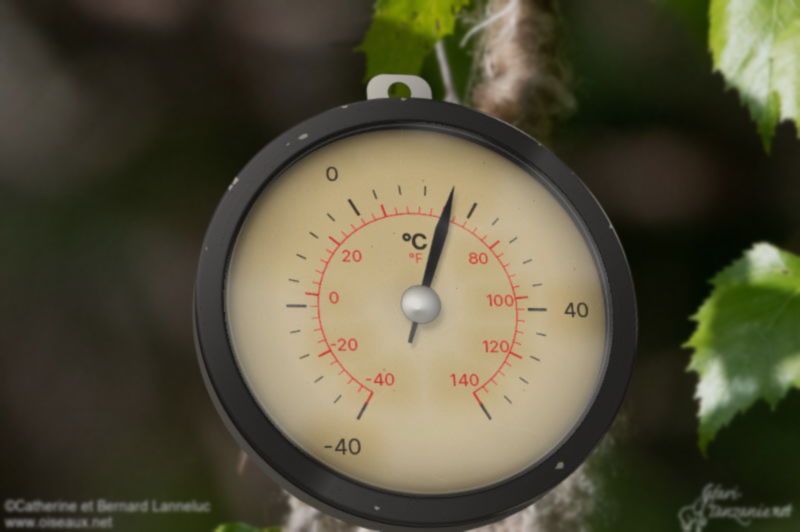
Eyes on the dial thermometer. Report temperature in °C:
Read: 16 °C
